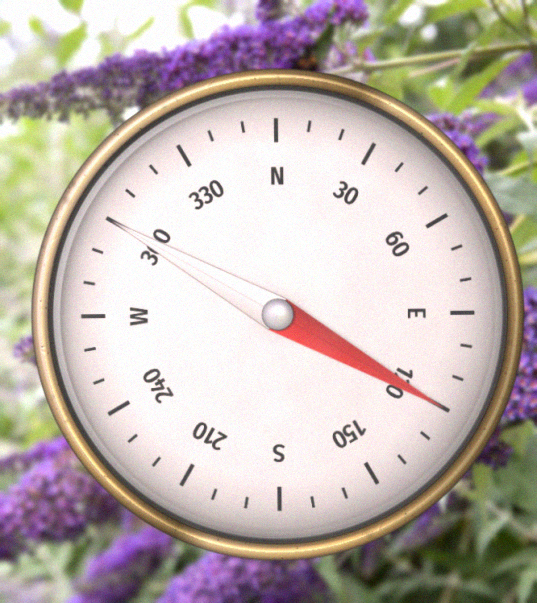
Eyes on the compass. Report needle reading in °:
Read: 120 °
